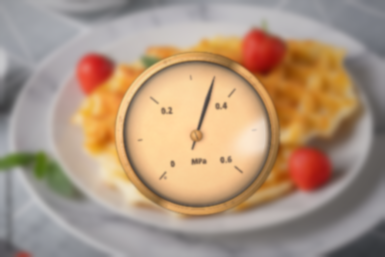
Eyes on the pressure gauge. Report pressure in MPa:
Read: 0.35 MPa
